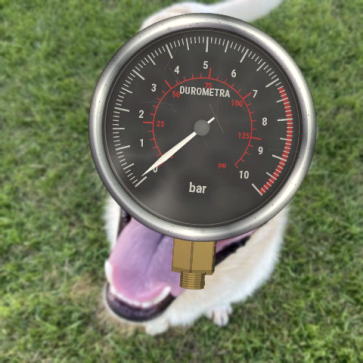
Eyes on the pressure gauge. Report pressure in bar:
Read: 0.1 bar
